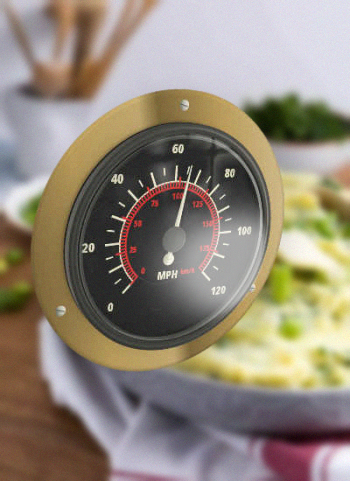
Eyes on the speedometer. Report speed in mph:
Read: 65 mph
